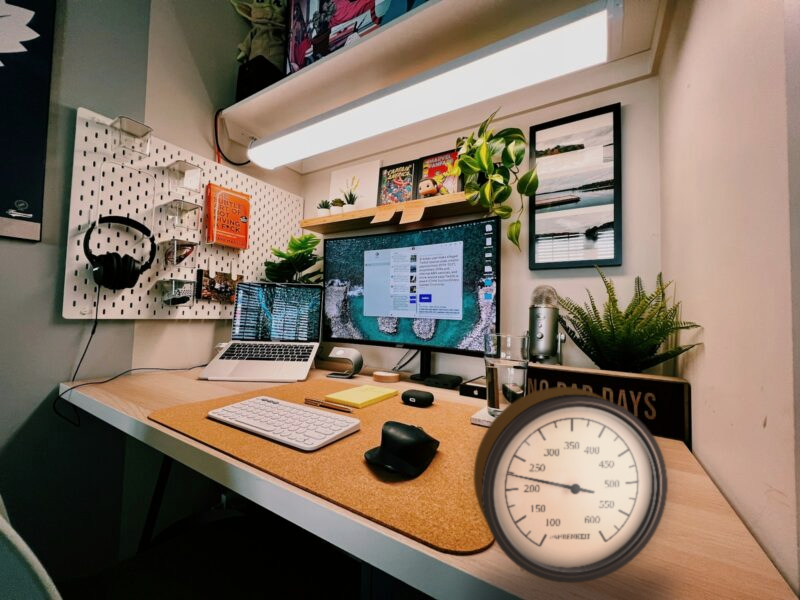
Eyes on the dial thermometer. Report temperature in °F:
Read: 225 °F
